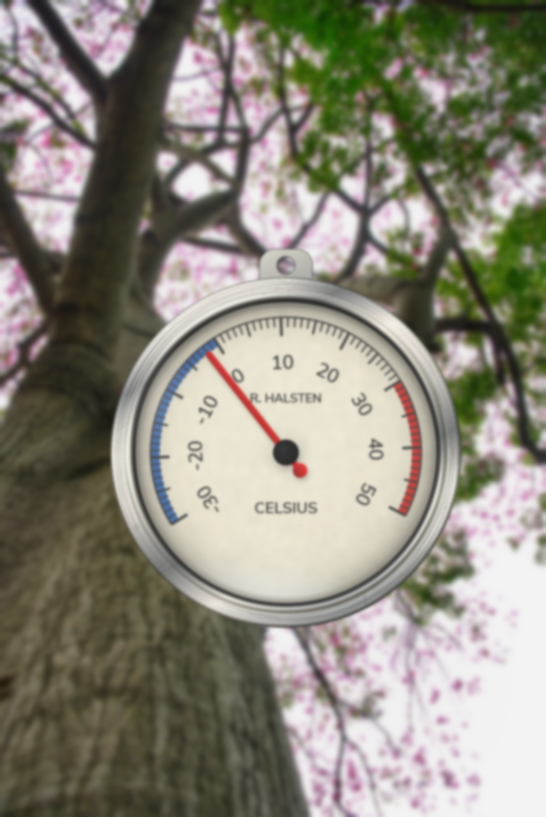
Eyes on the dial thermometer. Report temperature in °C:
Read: -2 °C
